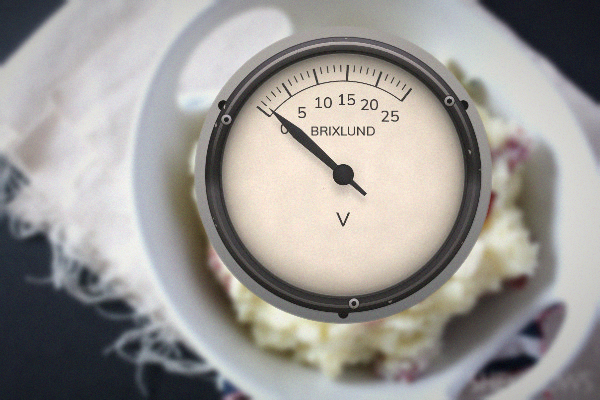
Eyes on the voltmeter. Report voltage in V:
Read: 1 V
